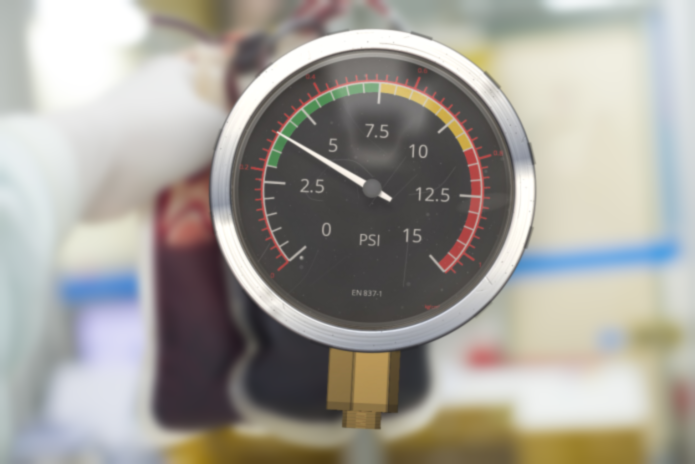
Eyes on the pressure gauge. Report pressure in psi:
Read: 4 psi
